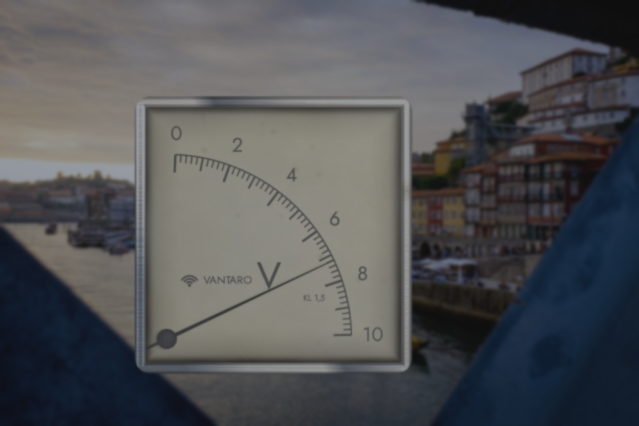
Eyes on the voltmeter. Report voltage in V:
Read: 7.2 V
